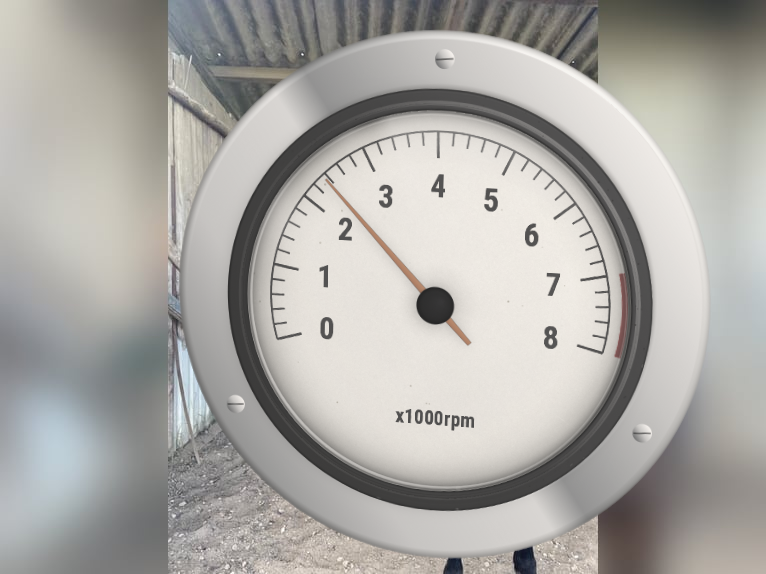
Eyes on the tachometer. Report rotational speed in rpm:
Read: 2400 rpm
